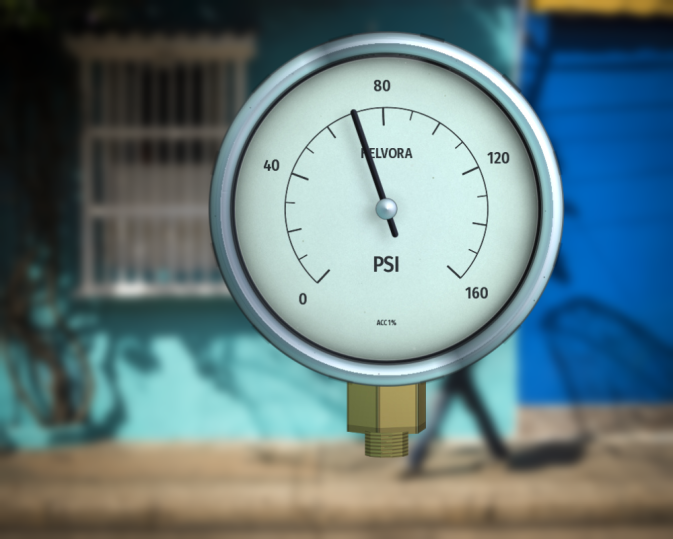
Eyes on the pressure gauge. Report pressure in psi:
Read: 70 psi
